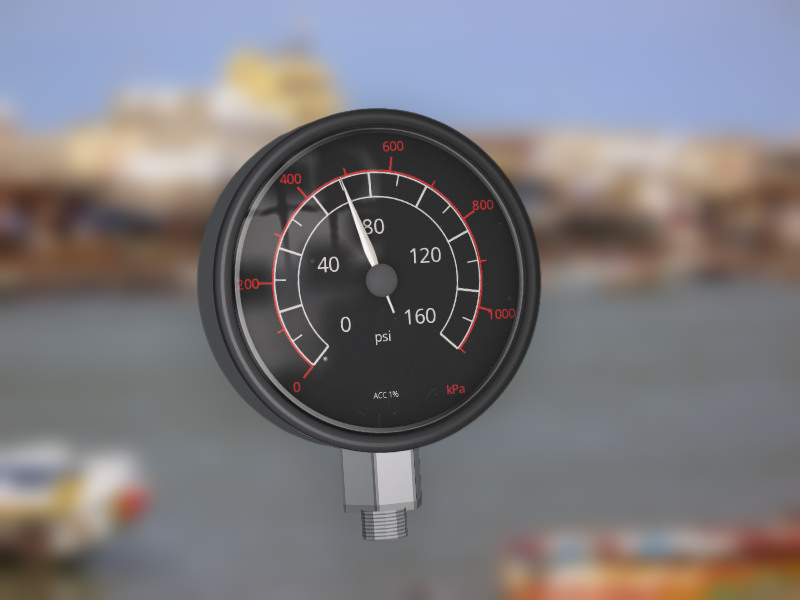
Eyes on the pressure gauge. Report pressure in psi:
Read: 70 psi
